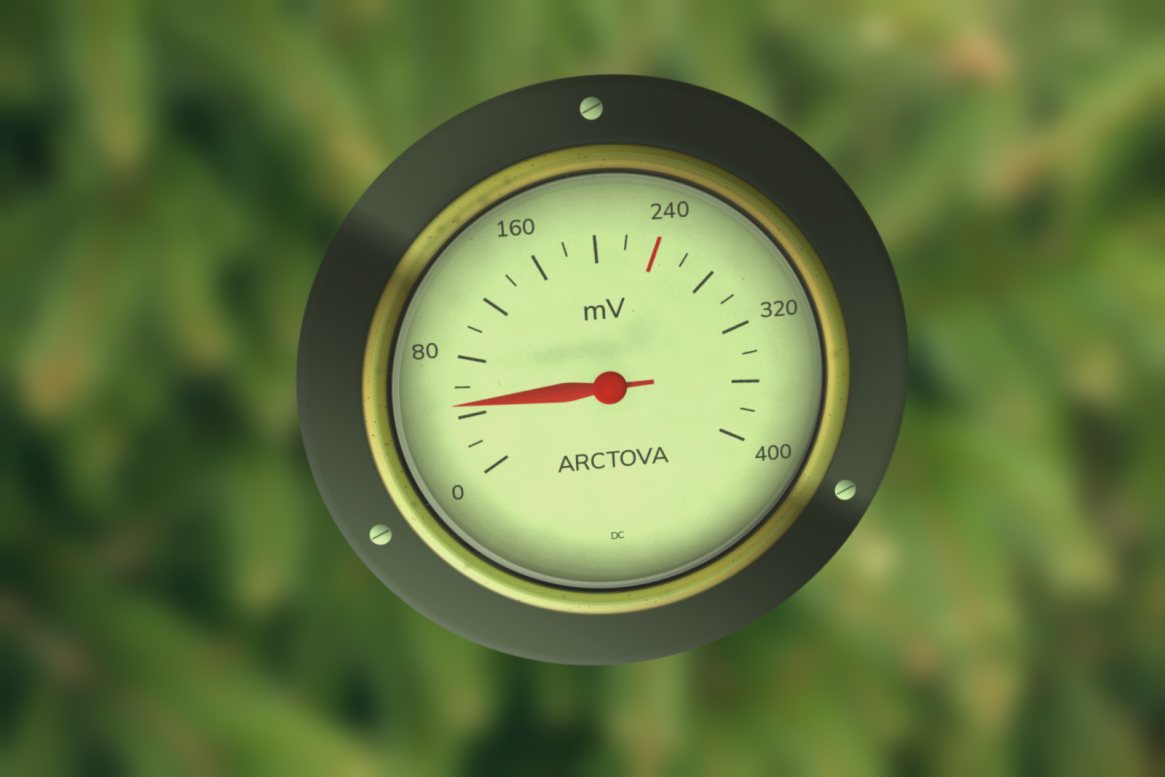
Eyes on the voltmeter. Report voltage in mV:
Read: 50 mV
